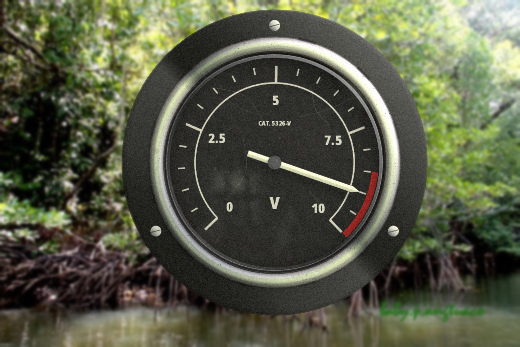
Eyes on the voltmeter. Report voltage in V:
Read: 9 V
